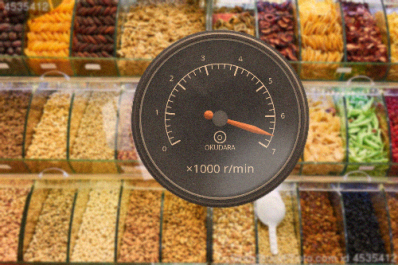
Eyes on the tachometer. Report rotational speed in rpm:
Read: 6600 rpm
